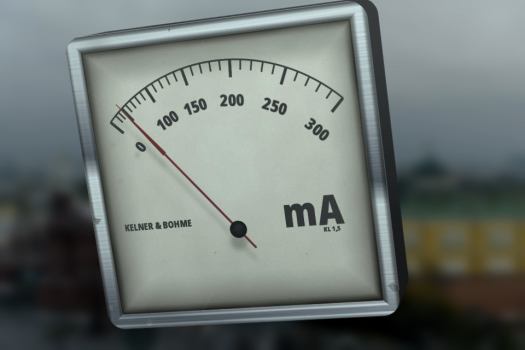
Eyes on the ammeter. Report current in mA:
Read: 50 mA
